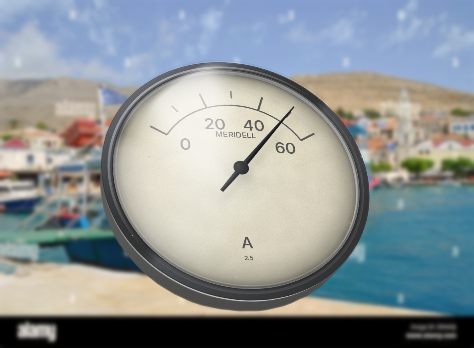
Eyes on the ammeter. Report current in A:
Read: 50 A
